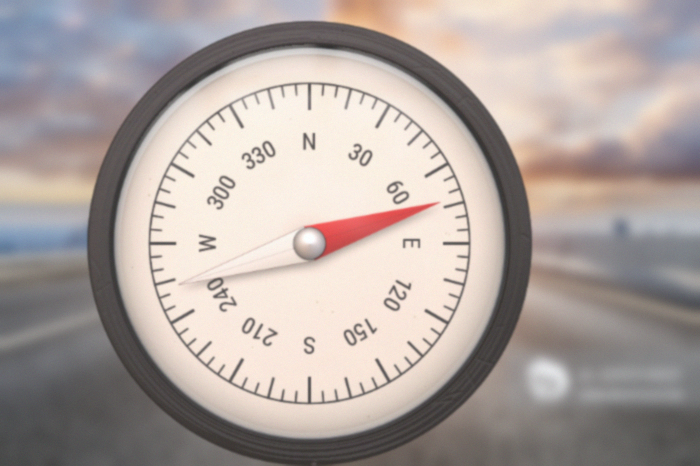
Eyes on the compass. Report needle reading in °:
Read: 72.5 °
